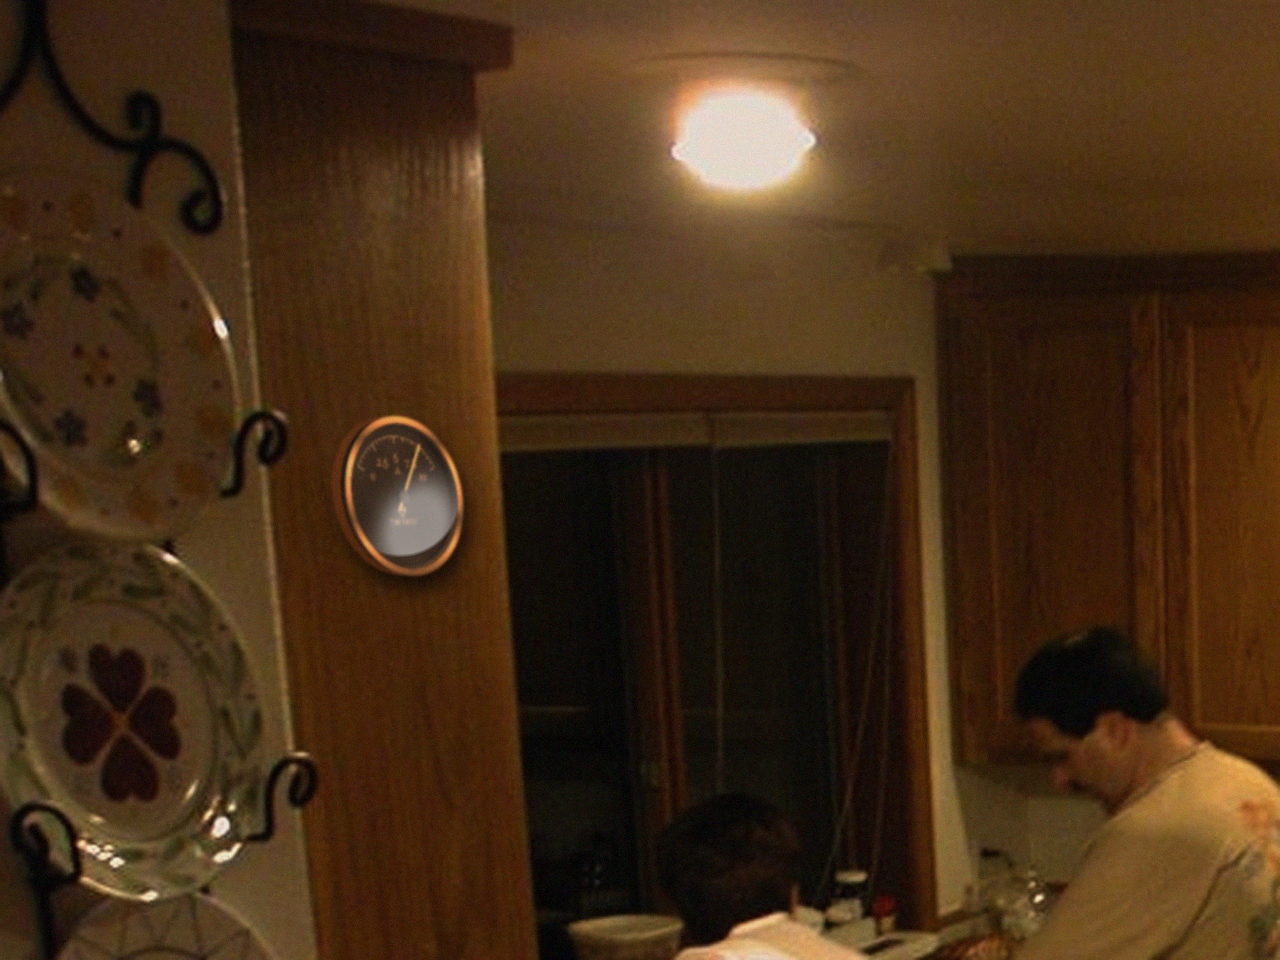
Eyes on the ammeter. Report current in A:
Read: 7.5 A
